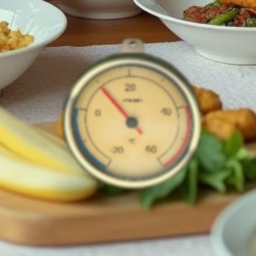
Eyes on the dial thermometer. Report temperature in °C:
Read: 10 °C
